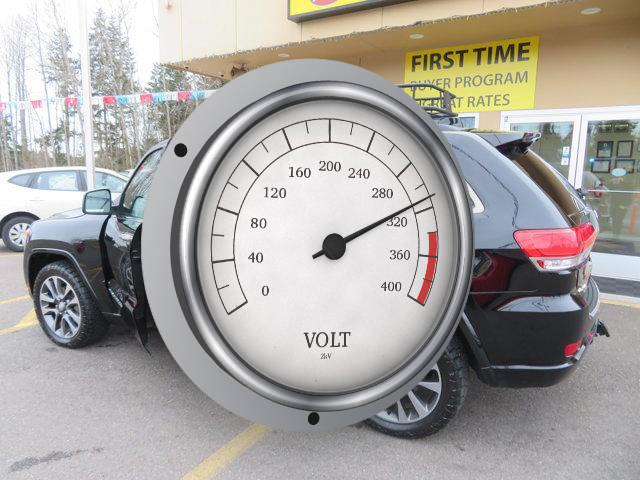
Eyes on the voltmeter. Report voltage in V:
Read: 310 V
